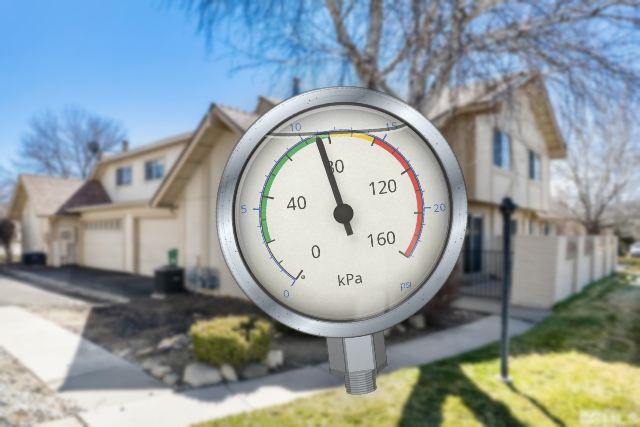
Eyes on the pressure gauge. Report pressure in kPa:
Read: 75 kPa
